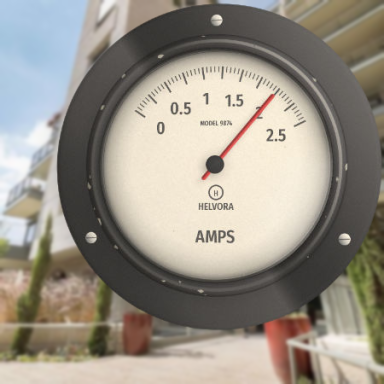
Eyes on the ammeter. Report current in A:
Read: 2 A
